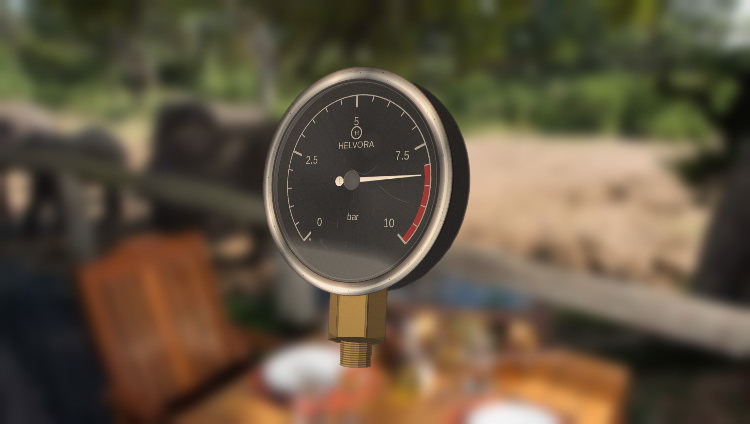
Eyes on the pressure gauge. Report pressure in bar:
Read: 8.25 bar
